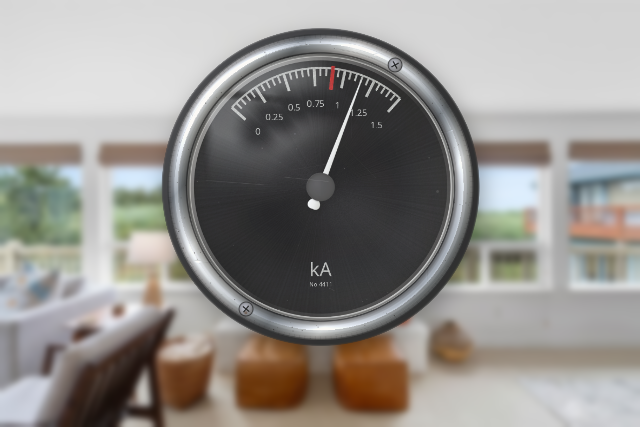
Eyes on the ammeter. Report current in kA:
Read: 1.15 kA
